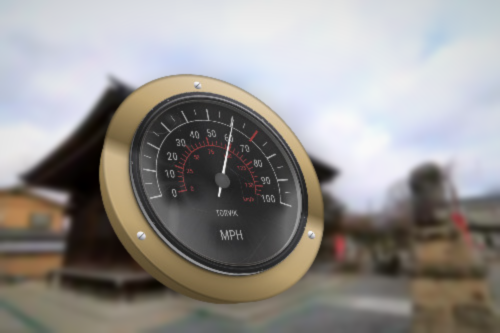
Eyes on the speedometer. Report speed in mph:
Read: 60 mph
